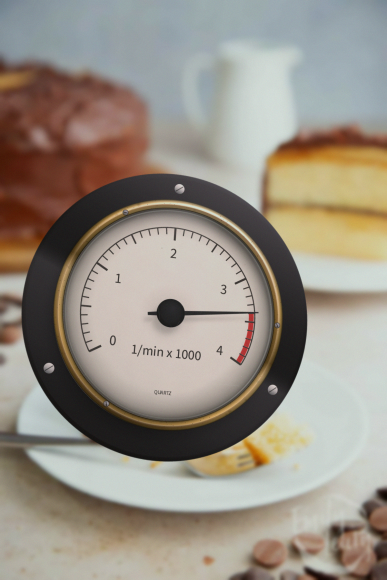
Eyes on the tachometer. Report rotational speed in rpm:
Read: 3400 rpm
